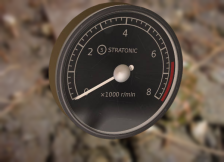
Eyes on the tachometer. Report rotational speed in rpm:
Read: 0 rpm
